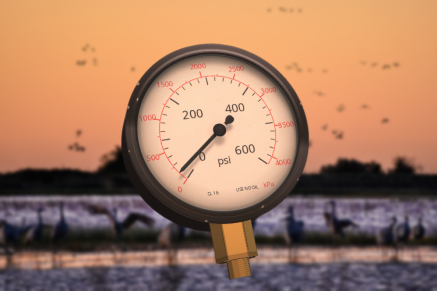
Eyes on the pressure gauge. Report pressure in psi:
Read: 20 psi
